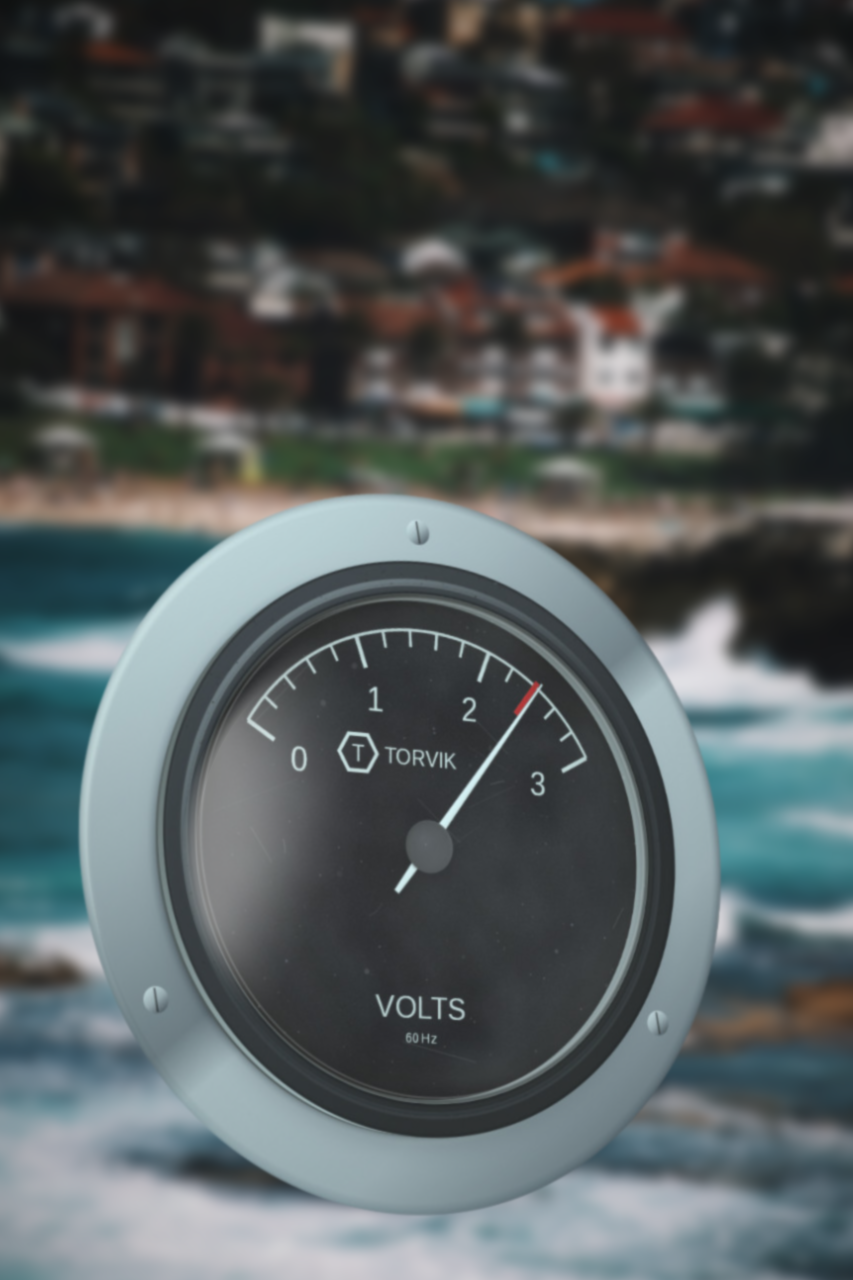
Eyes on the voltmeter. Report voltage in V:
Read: 2.4 V
